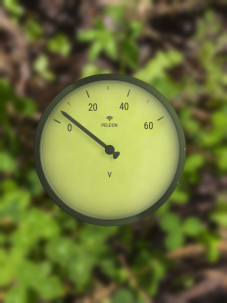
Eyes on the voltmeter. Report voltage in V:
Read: 5 V
